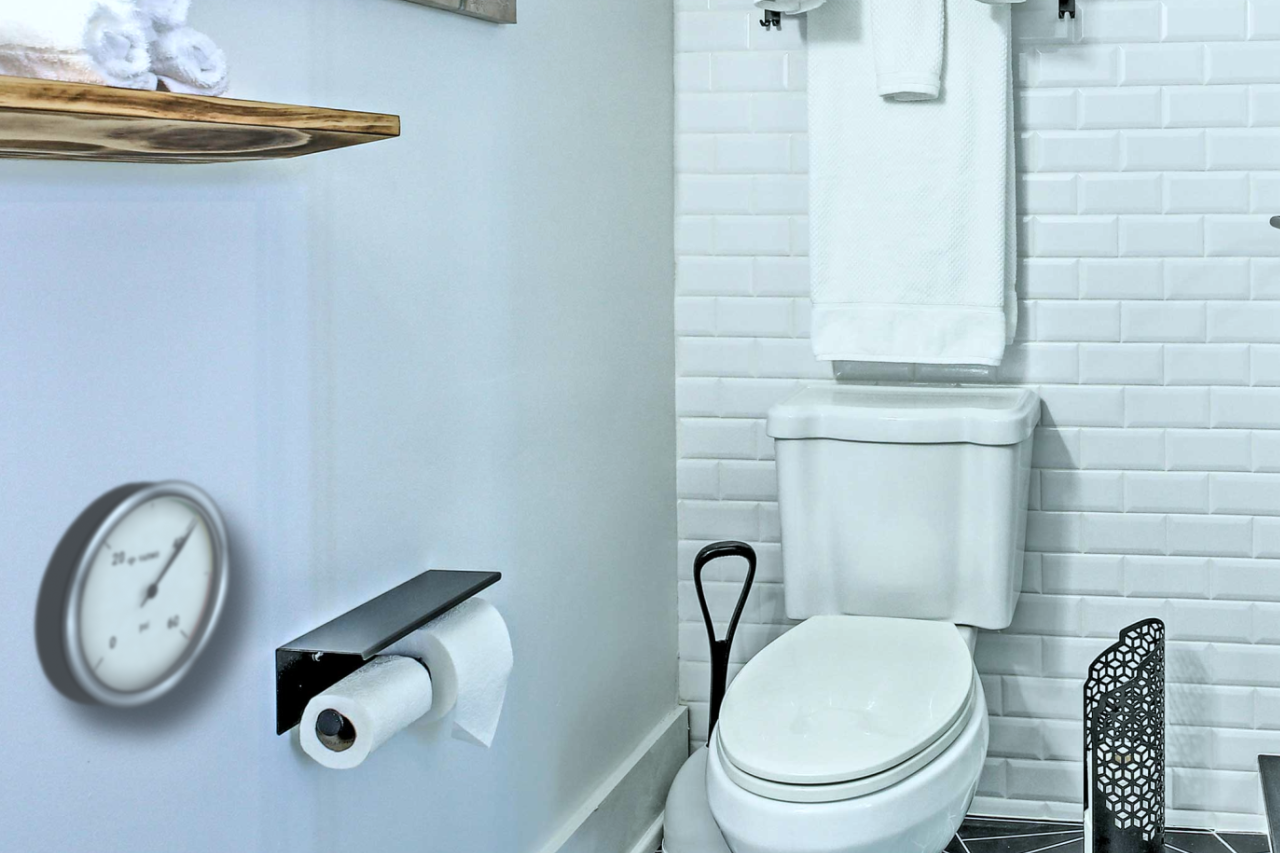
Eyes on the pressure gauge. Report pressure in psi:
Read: 40 psi
